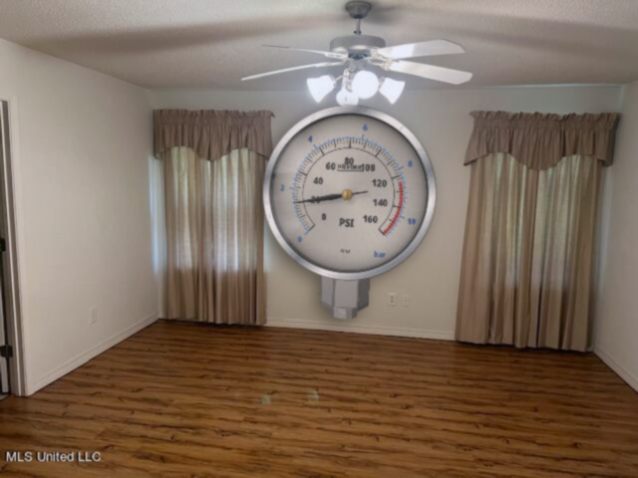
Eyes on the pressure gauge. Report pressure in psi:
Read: 20 psi
